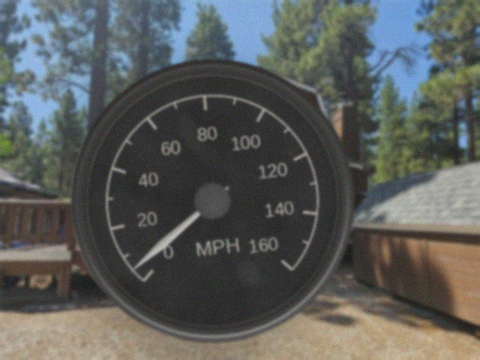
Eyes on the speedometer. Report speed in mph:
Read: 5 mph
